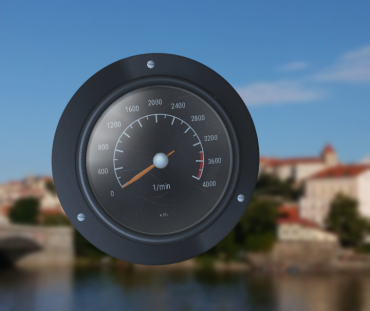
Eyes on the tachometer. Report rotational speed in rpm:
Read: 0 rpm
